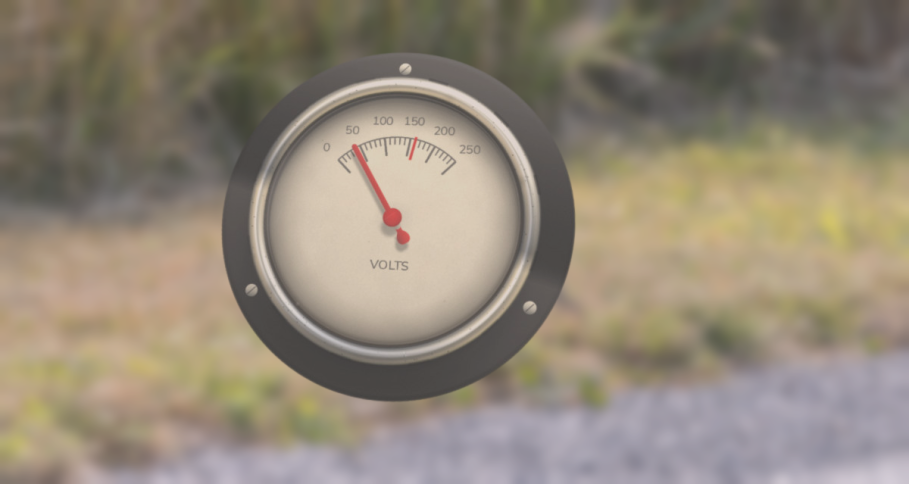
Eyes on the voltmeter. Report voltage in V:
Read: 40 V
